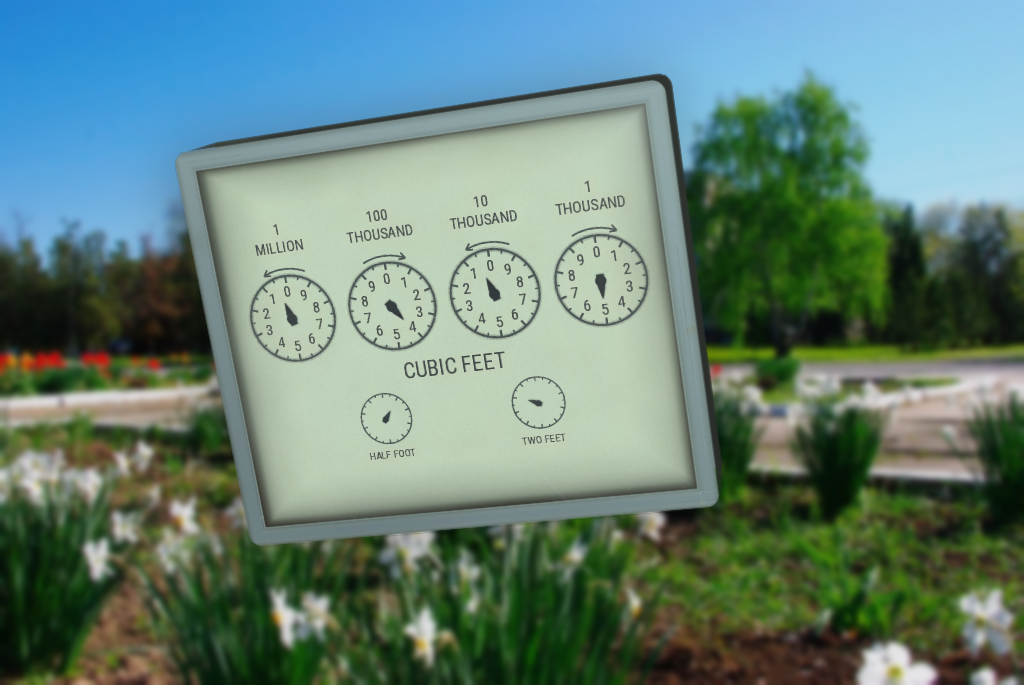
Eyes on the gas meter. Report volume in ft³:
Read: 40500 ft³
